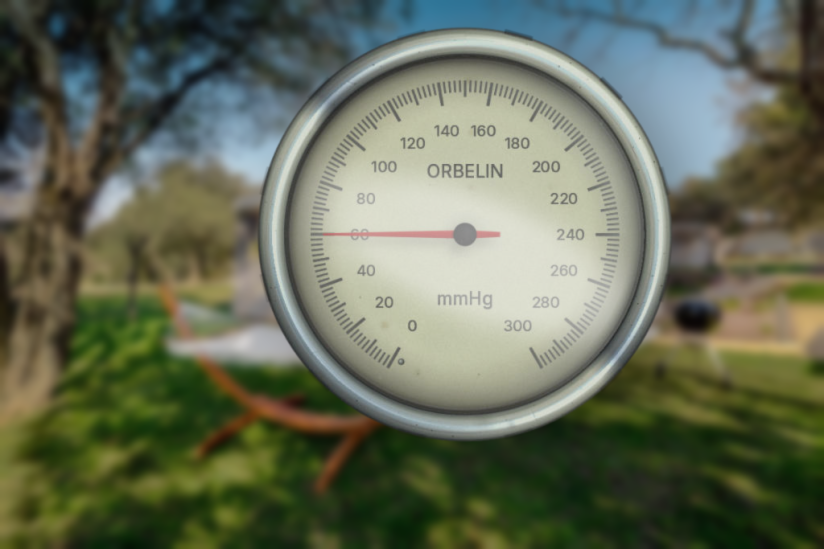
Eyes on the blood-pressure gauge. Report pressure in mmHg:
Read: 60 mmHg
